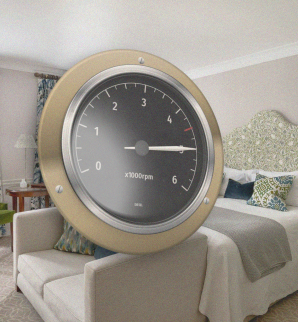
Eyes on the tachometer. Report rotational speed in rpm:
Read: 5000 rpm
